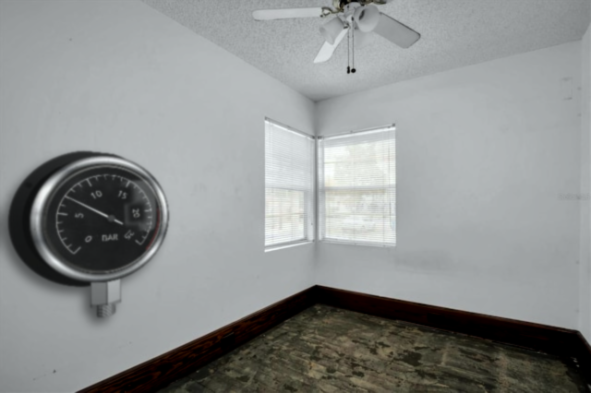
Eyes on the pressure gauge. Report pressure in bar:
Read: 7 bar
